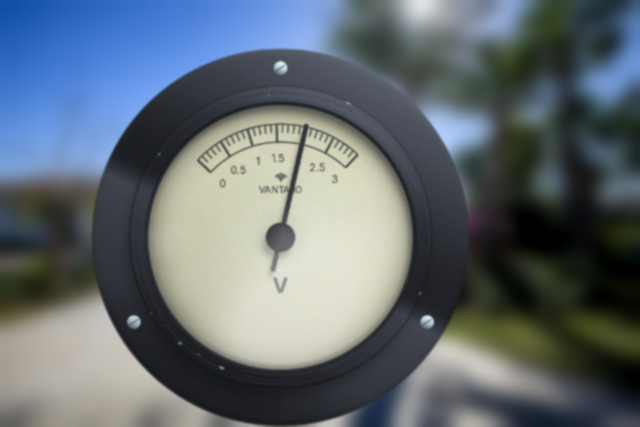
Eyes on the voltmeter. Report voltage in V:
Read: 2 V
